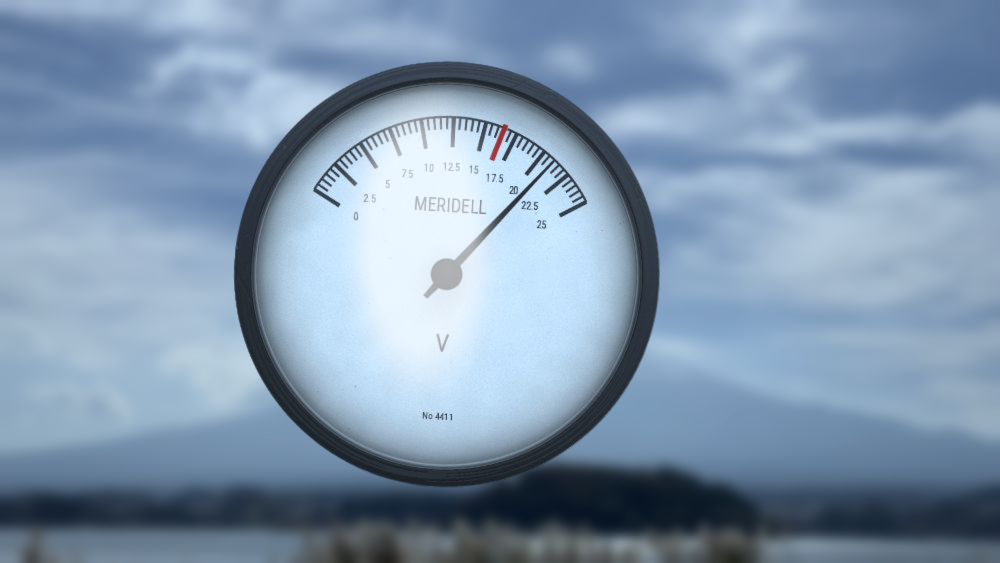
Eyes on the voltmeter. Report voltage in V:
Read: 21 V
